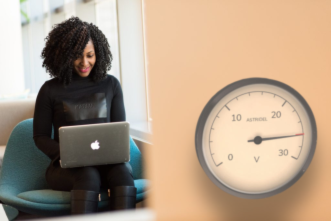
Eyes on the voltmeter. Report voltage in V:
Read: 26 V
